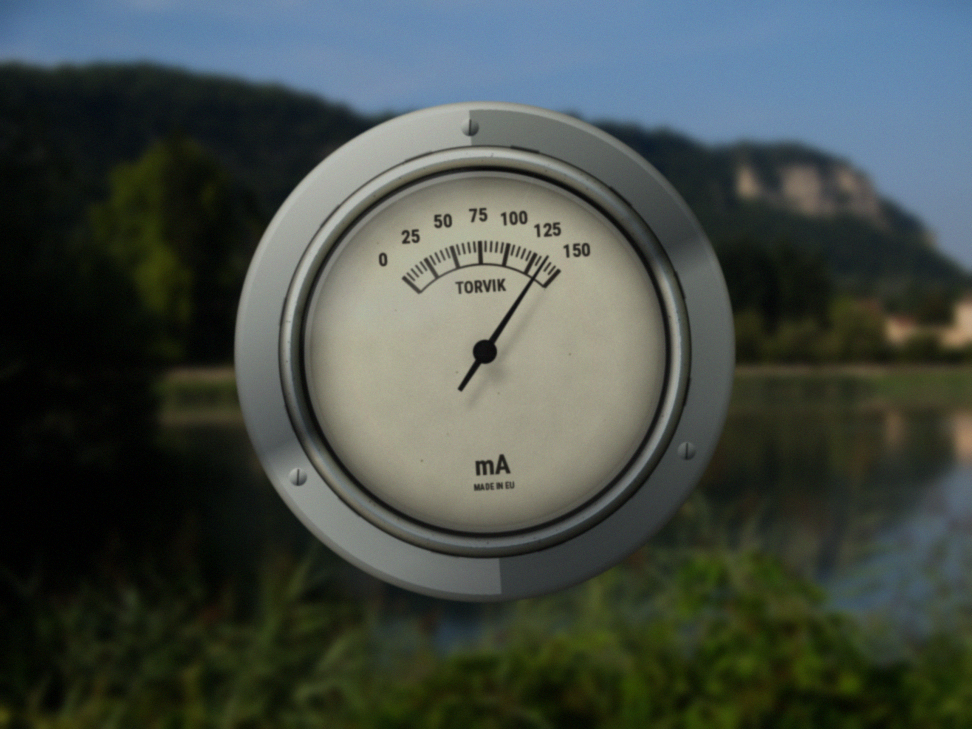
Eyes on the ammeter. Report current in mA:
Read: 135 mA
